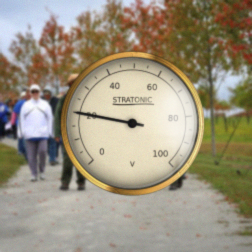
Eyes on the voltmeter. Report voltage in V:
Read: 20 V
